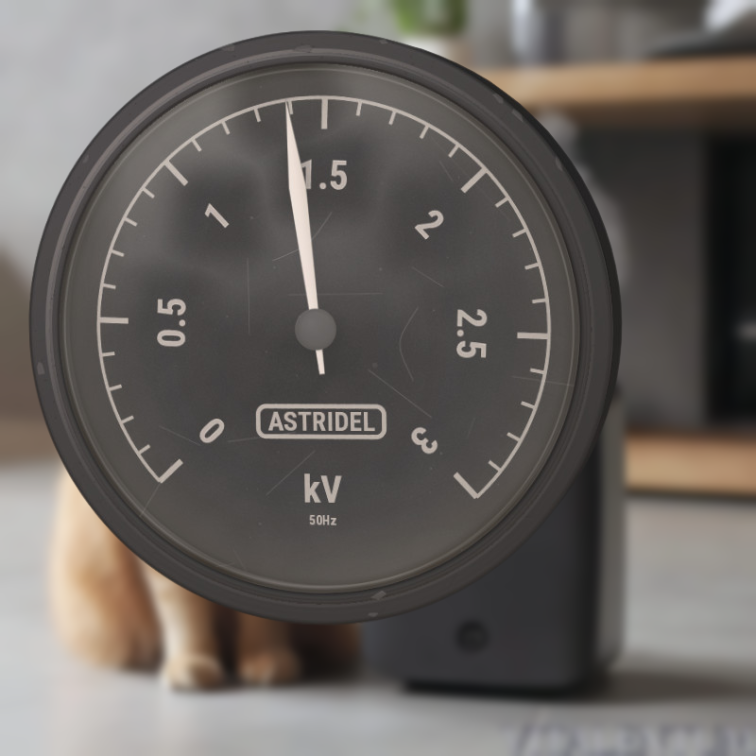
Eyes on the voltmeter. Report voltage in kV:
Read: 1.4 kV
